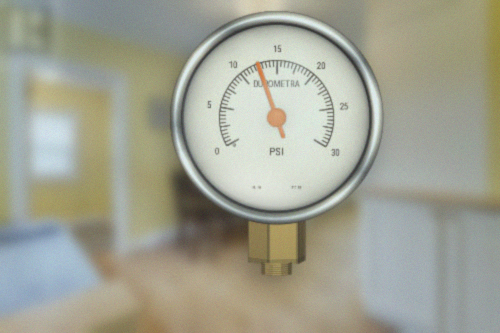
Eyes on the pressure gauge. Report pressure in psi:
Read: 12.5 psi
